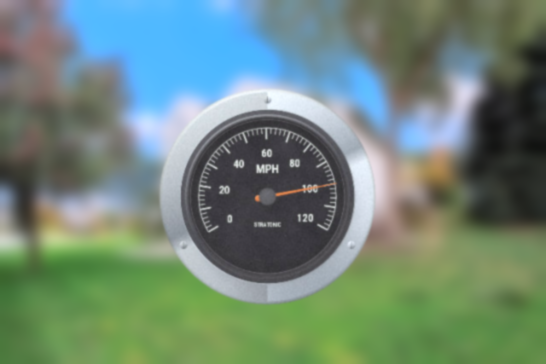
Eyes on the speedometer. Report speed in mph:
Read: 100 mph
